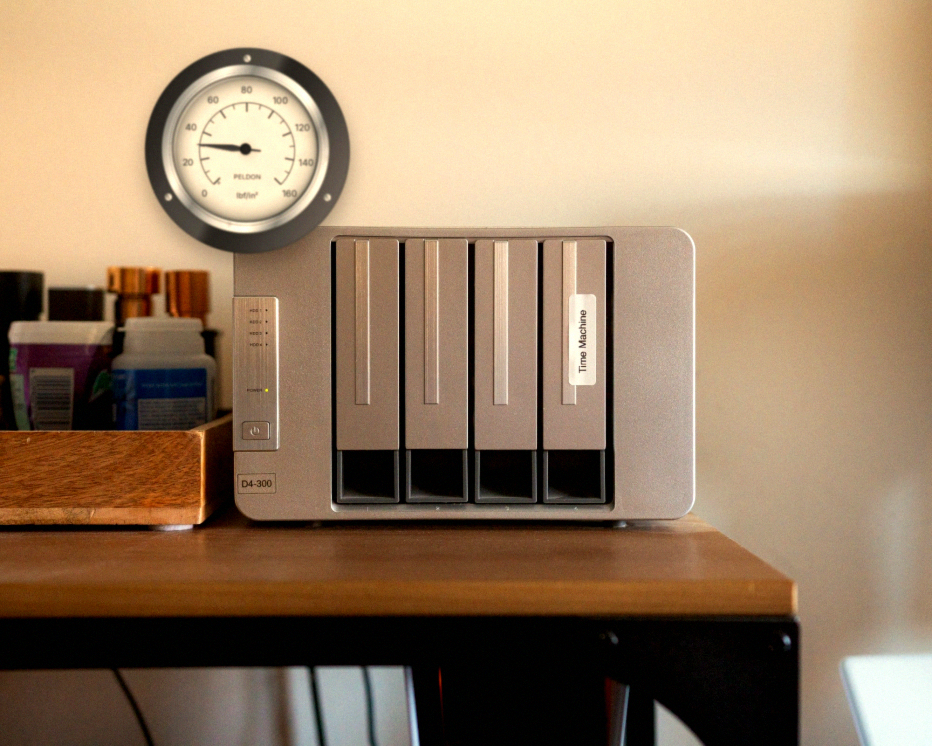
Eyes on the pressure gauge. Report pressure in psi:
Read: 30 psi
